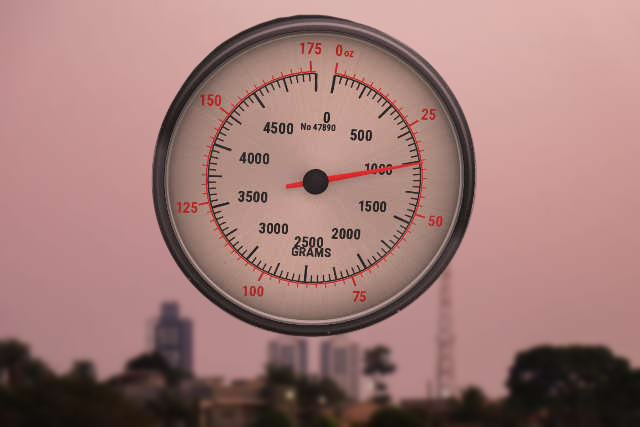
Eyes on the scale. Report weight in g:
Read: 1000 g
